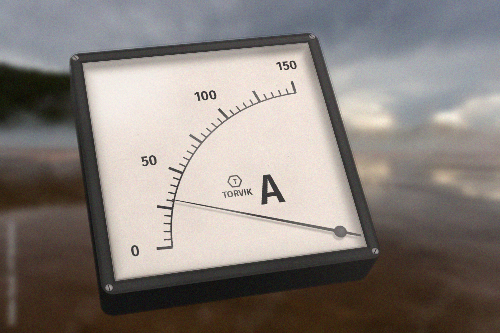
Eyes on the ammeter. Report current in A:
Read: 30 A
